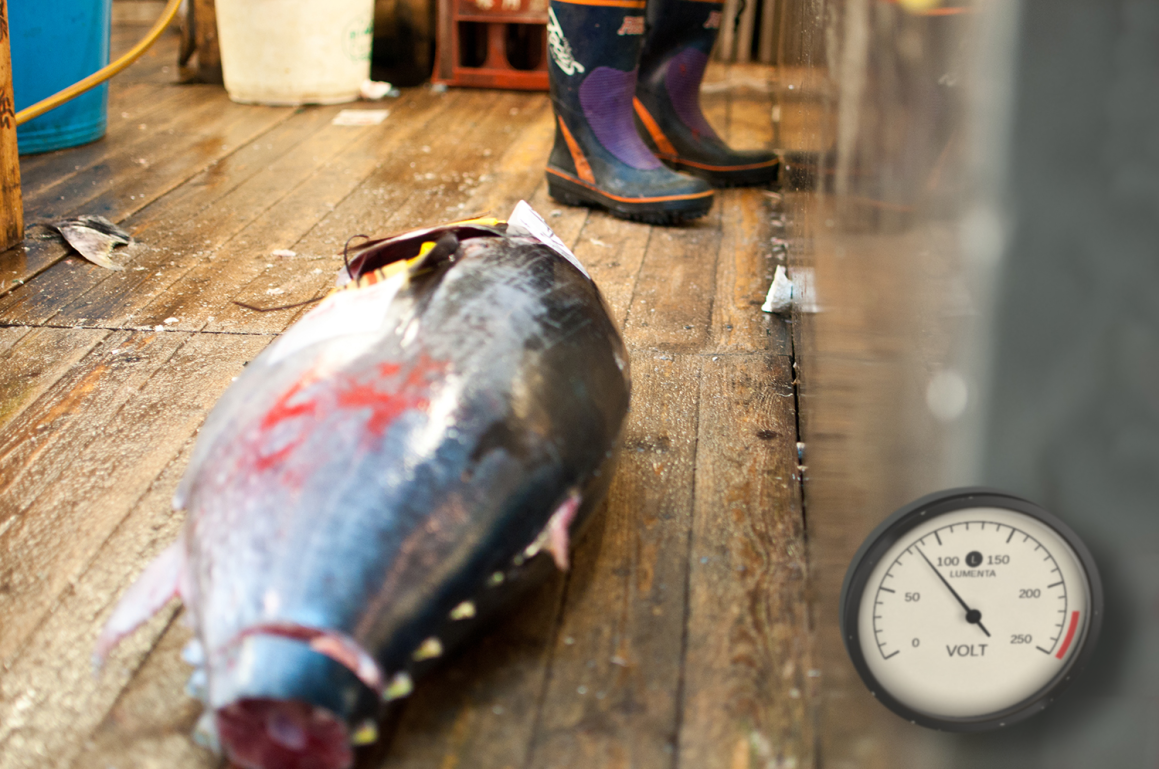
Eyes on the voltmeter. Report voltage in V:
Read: 85 V
